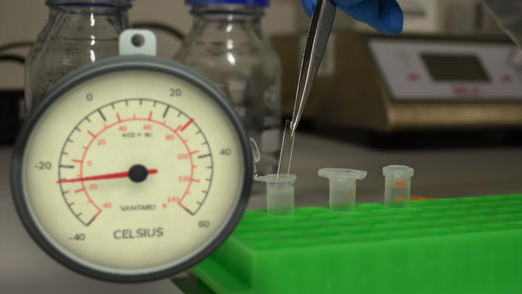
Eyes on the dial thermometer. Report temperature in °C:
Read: -24 °C
